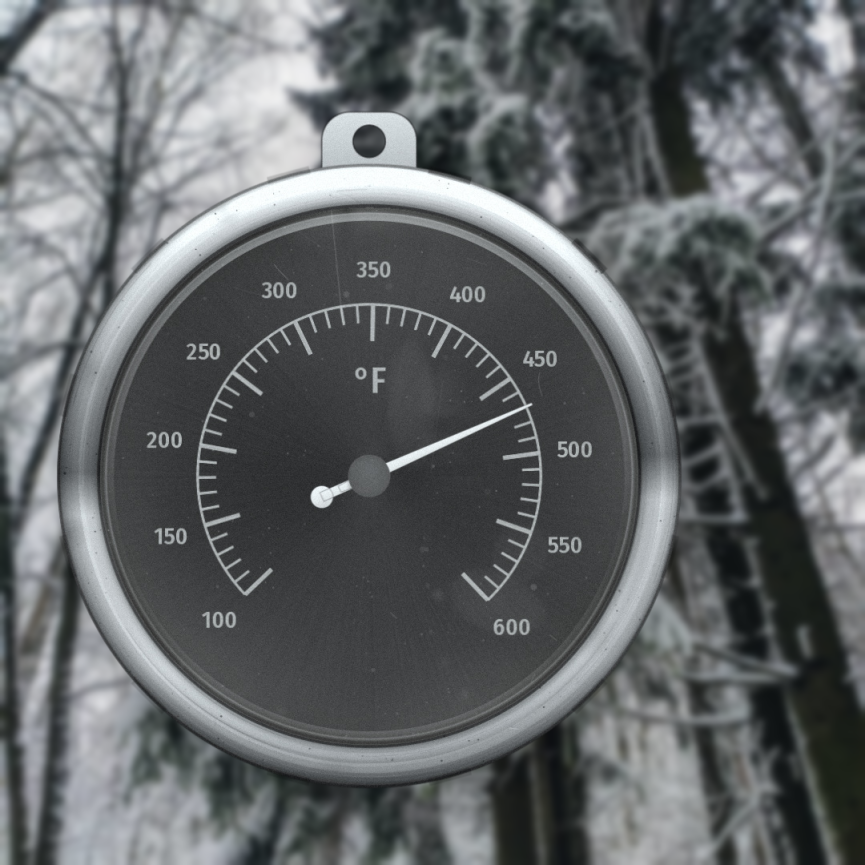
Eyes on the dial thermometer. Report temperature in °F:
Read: 470 °F
